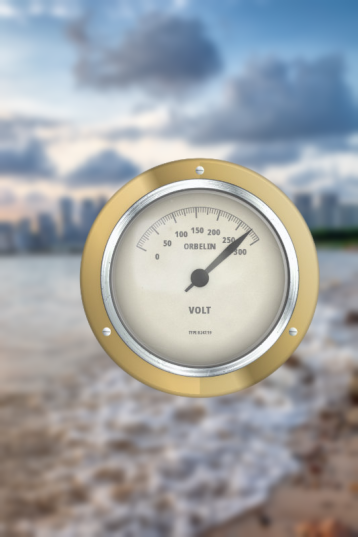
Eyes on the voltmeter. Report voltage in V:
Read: 275 V
